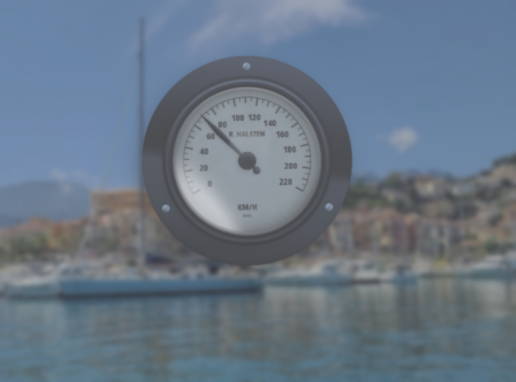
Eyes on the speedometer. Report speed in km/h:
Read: 70 km/h
